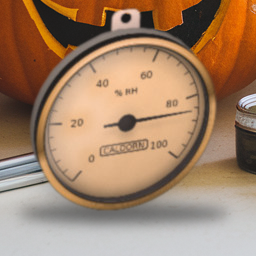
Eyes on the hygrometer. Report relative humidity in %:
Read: 84 %
